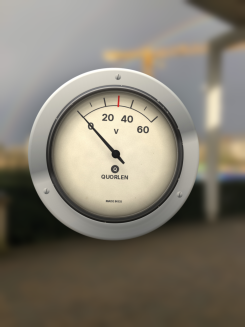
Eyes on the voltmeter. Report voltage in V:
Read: 0 V
